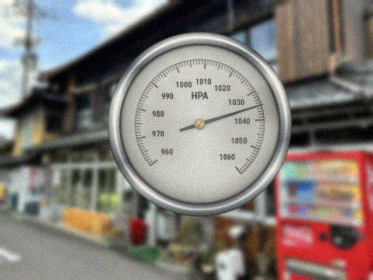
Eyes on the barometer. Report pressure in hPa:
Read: 1035 hPa
